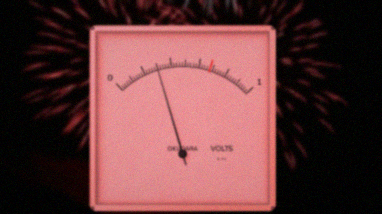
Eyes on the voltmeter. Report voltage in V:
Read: 0.3 V
